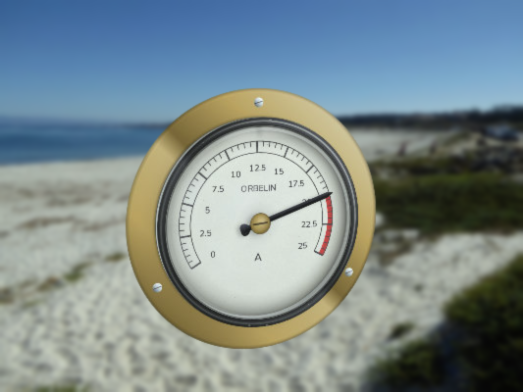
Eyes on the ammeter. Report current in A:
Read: 20 A
